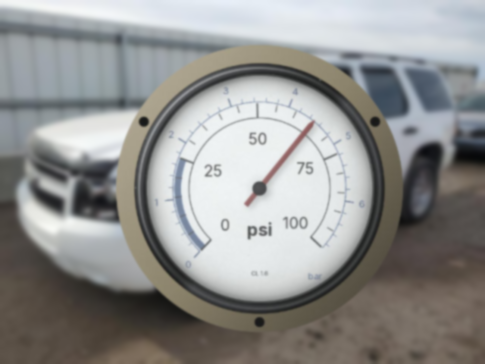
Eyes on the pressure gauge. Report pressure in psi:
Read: 65 psi
